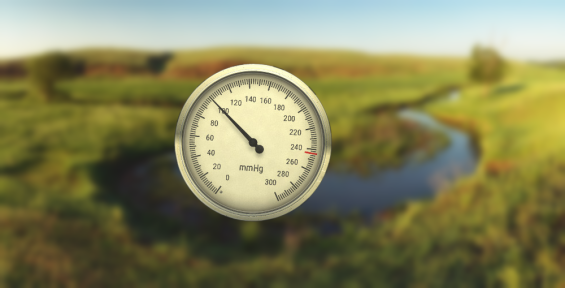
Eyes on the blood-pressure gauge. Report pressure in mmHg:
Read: 100 mmHg
